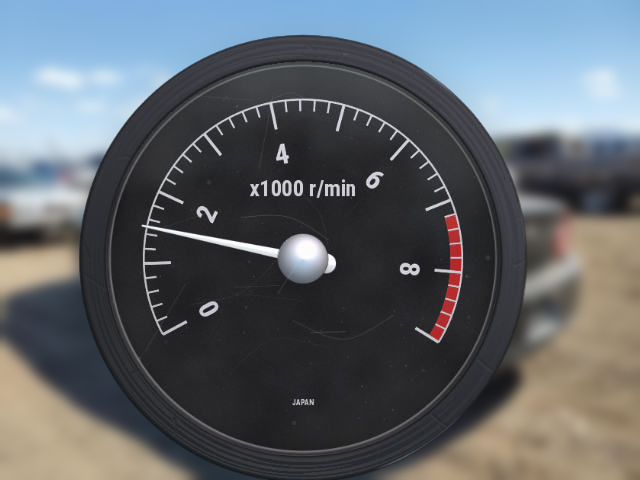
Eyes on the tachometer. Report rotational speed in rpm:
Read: 1500 rpm
